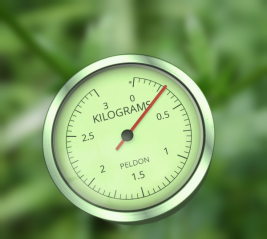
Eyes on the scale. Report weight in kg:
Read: 0.3 kg
